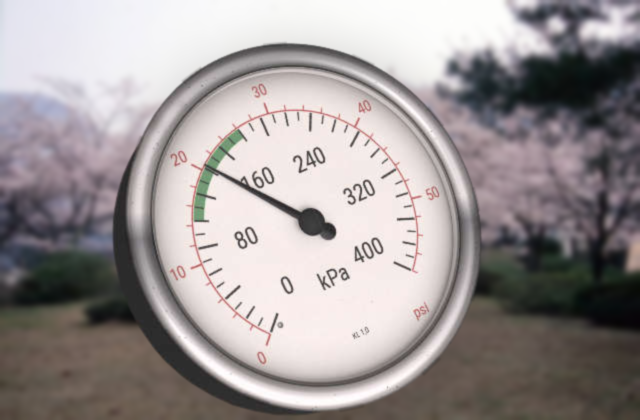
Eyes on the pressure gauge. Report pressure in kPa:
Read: 140 kPa
